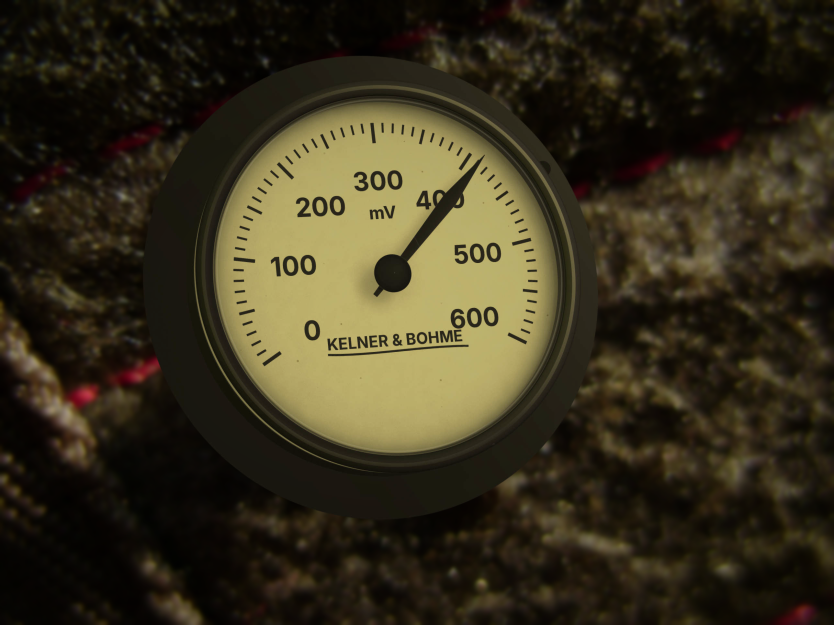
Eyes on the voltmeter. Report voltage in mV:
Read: 410 mV
